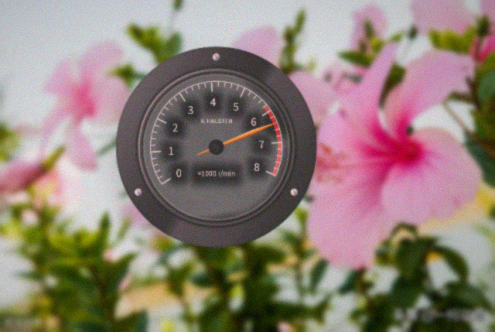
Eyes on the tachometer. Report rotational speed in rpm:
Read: 6400 rpm
